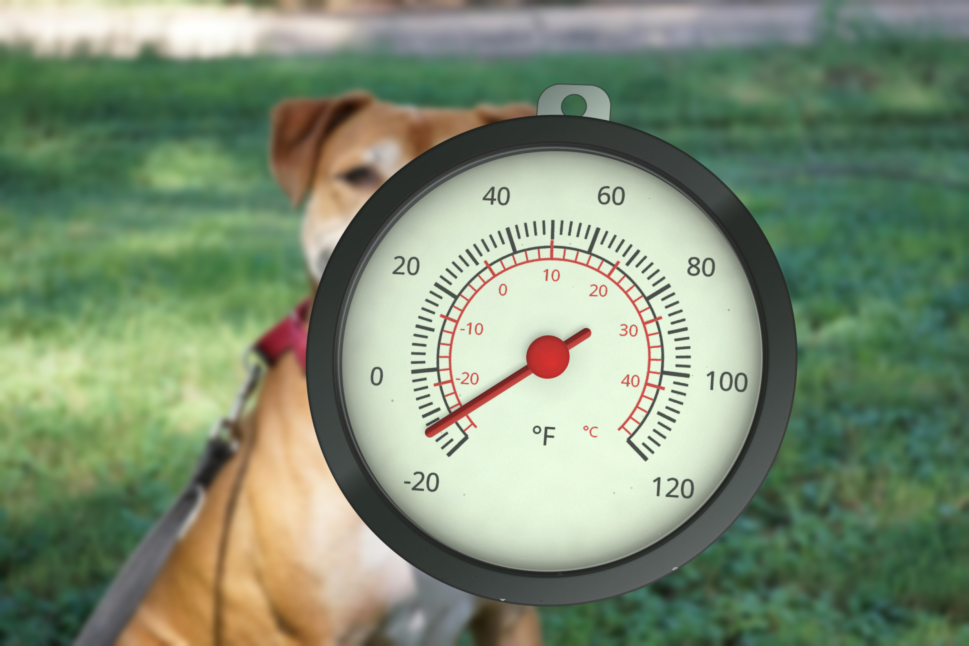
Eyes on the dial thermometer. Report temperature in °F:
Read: -14 °F
